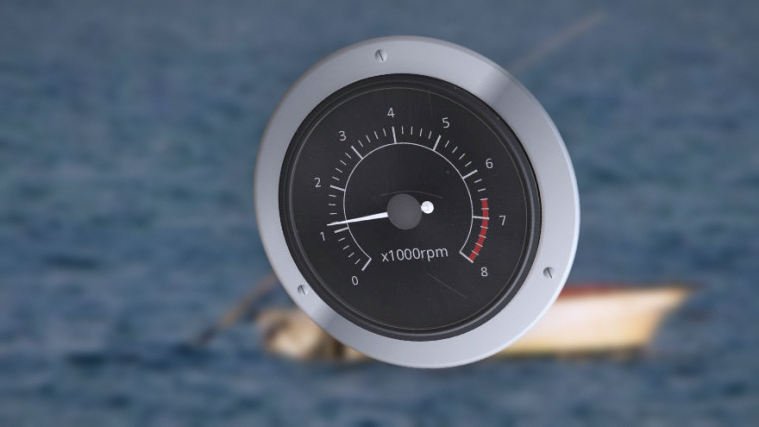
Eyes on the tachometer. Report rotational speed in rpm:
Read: 1200 rpm
